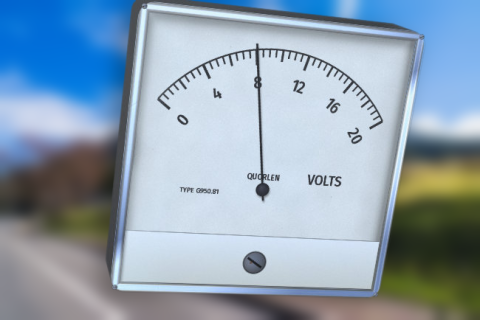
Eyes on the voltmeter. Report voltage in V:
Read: 8 V
